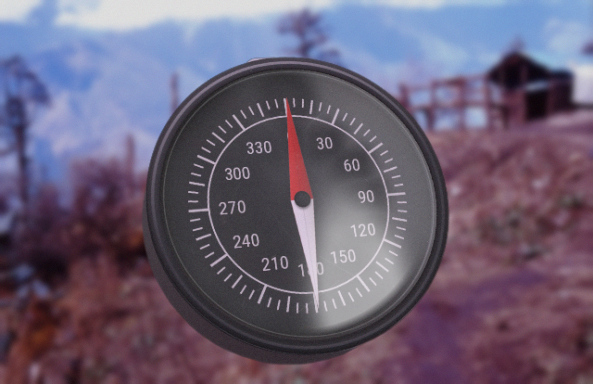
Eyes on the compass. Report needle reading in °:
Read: 0 °
